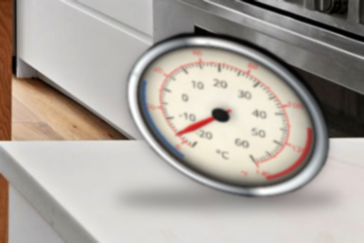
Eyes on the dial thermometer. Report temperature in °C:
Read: -15 °C
